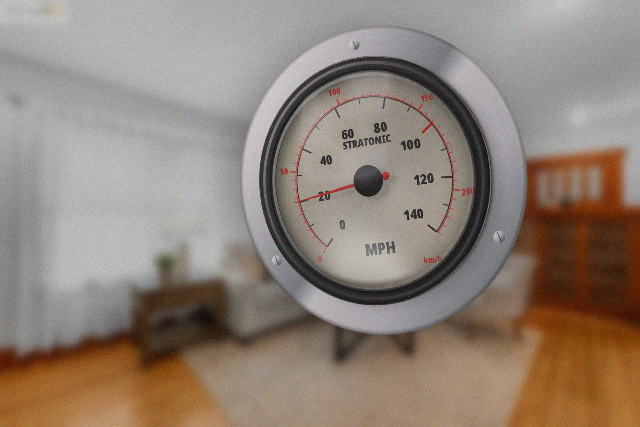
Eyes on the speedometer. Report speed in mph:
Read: 20 mph
